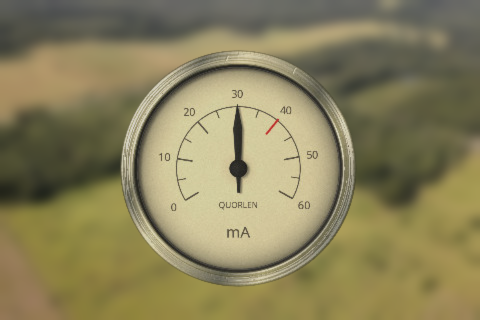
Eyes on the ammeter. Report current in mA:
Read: 30 mA
